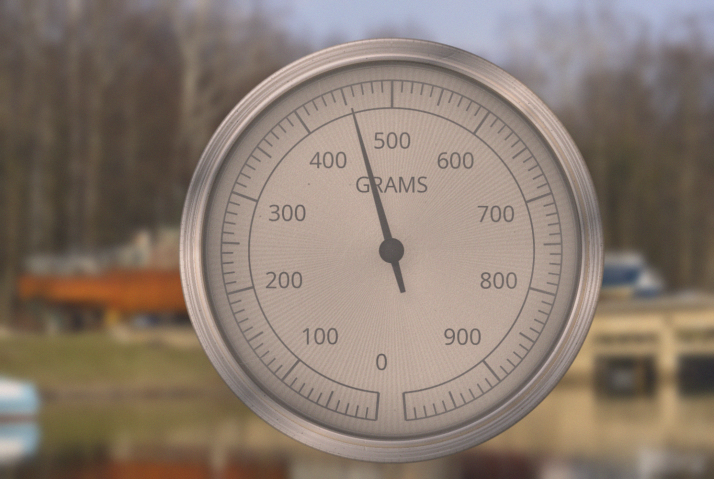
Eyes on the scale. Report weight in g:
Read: 455 g
